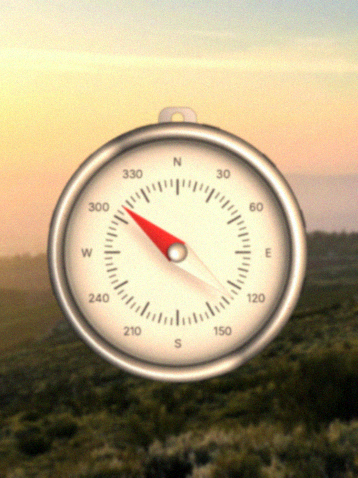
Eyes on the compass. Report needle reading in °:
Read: 310 °
